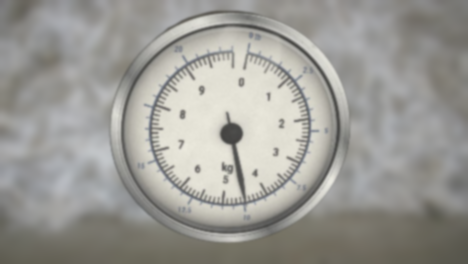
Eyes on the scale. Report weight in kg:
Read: 4.5 kg
